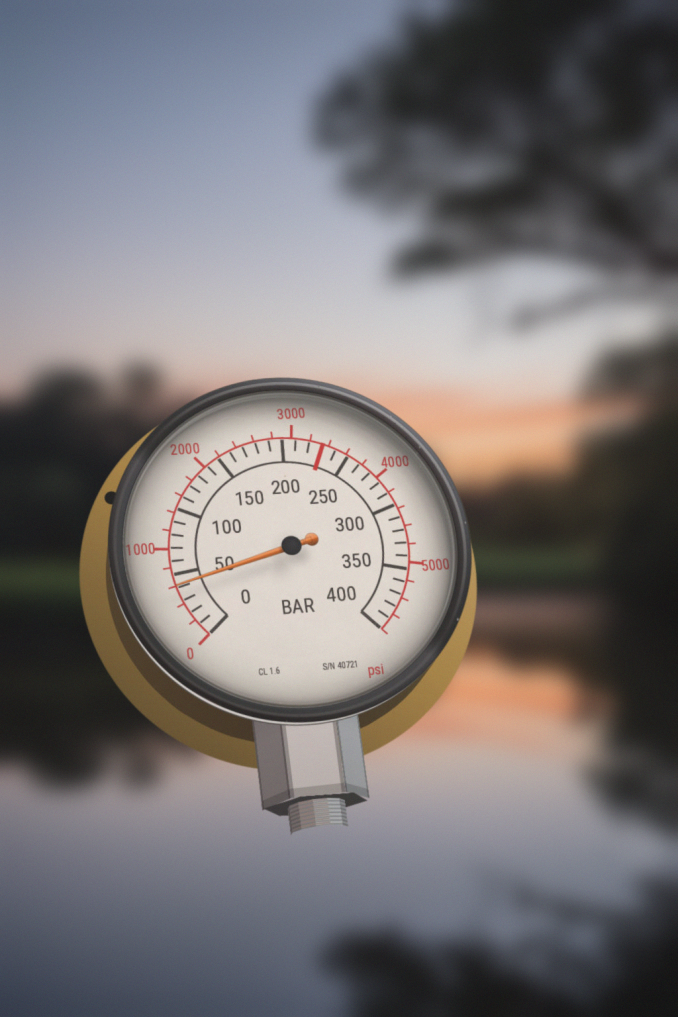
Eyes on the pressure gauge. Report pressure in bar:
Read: 40 bar
